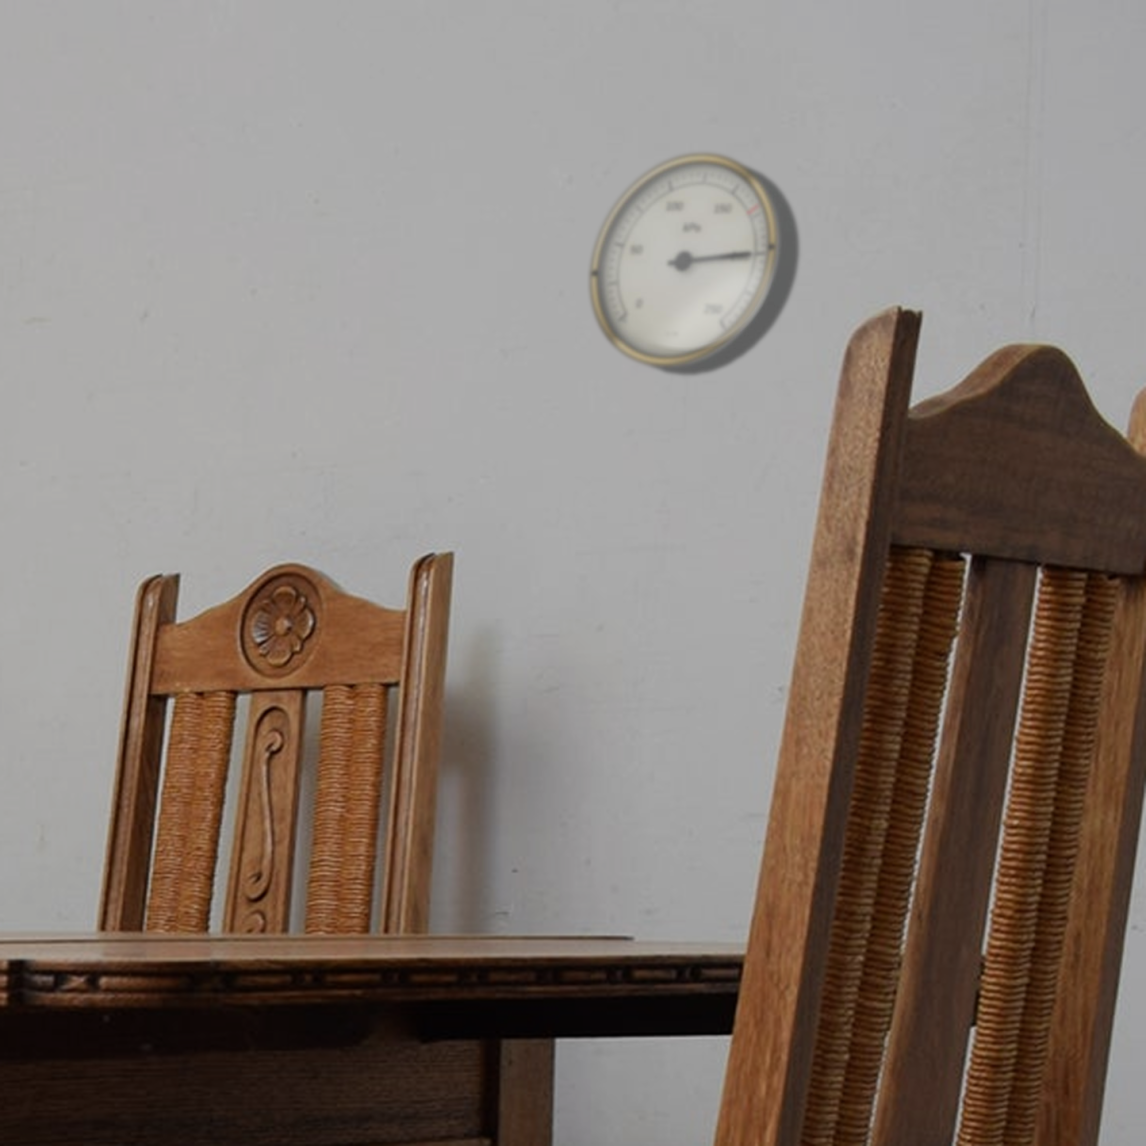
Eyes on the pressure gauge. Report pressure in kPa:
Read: 200 kPa
